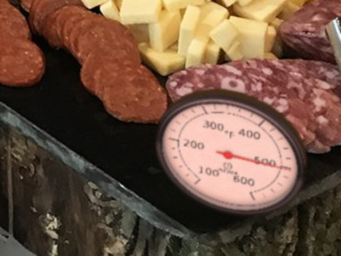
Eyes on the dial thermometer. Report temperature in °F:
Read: 500 °F
